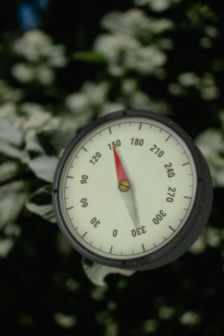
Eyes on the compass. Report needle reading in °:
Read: 150 °
